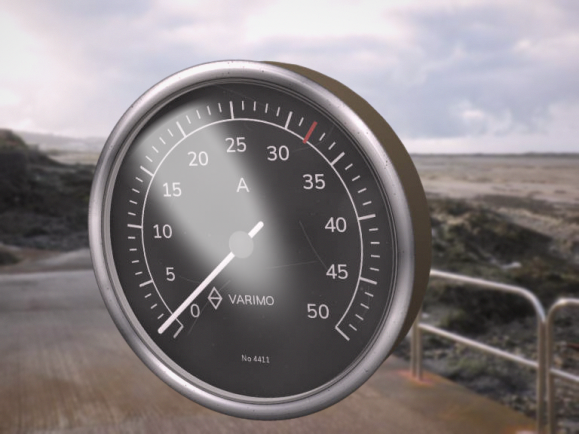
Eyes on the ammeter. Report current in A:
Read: 1 A
